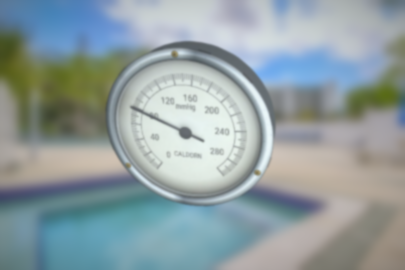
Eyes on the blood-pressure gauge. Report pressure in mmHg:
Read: 80 mmHg
